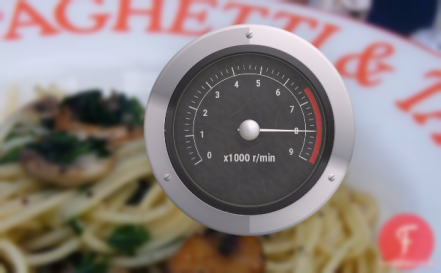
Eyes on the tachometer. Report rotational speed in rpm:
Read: 8000 rpm
